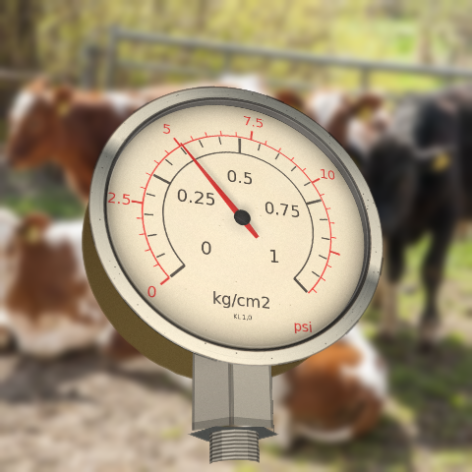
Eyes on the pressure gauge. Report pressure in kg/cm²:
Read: 0.35 kg/cm²
